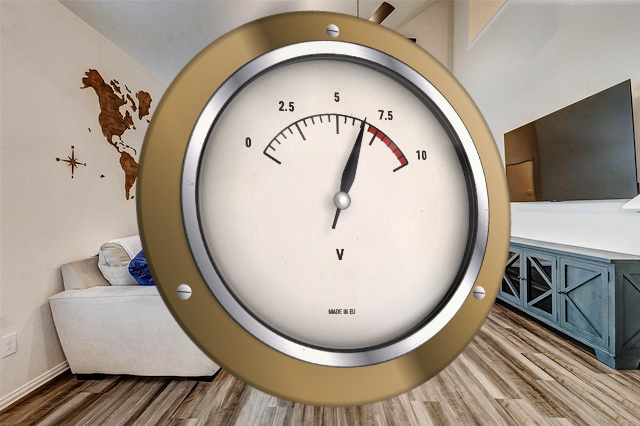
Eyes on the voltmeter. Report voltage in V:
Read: 6.5 V
